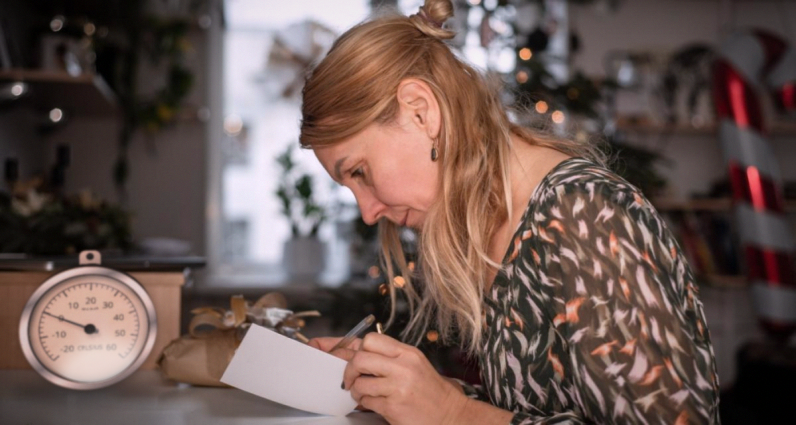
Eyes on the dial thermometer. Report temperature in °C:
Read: 0 °C
